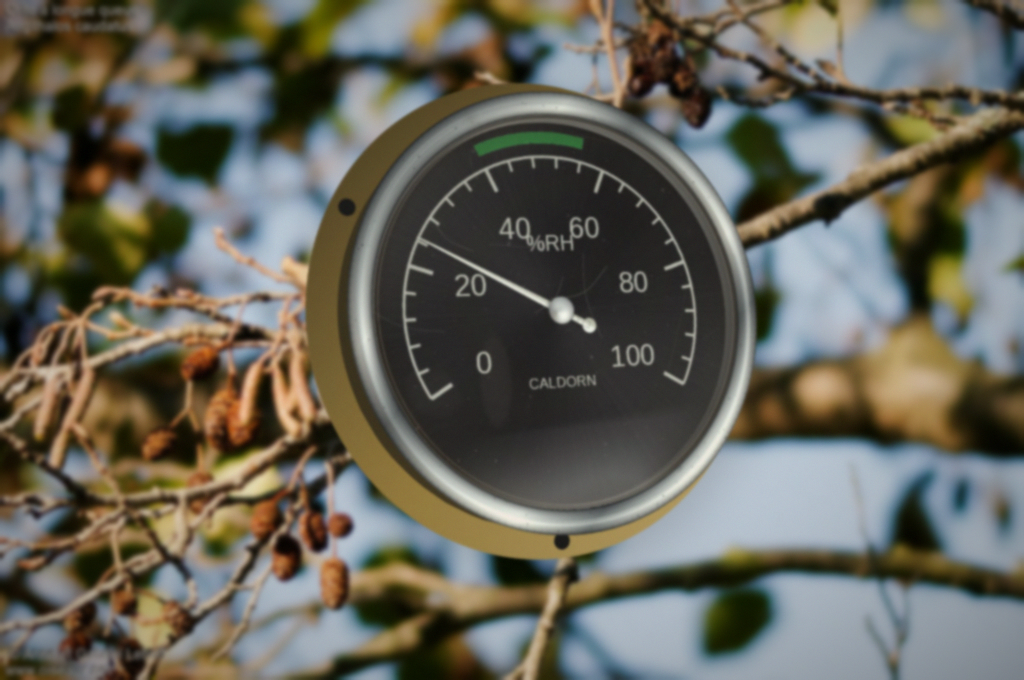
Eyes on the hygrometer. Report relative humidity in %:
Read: 24 %
